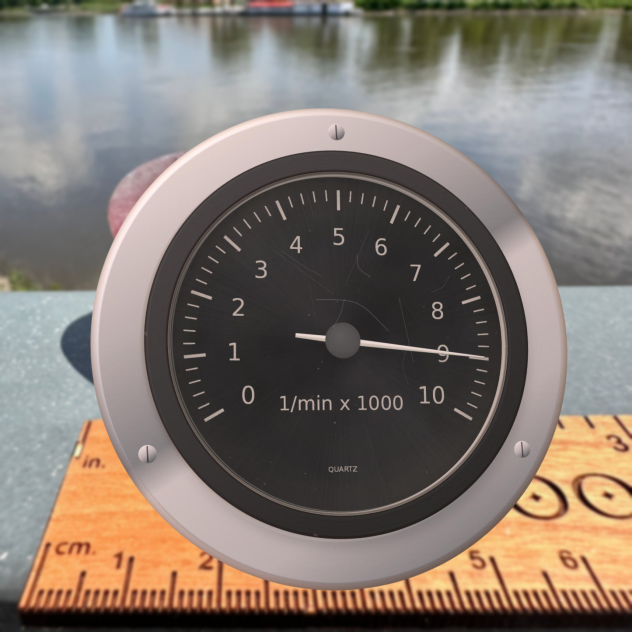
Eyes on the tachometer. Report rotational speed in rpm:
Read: 9000 rpm
